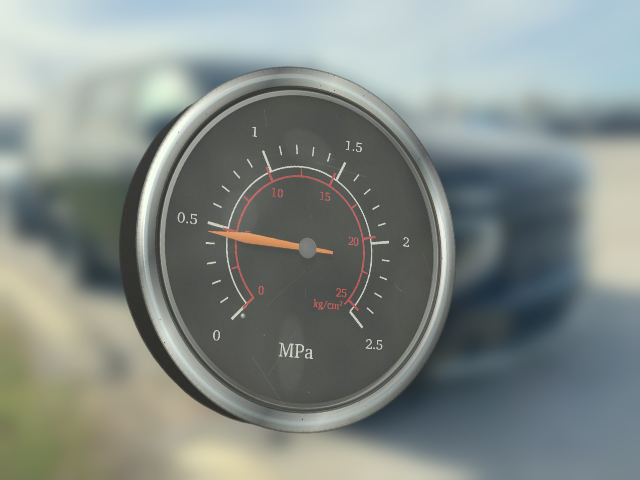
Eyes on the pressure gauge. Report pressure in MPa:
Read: 0.45 MPa
